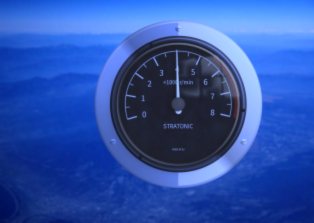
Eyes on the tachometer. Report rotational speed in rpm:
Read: 4000 rpm
